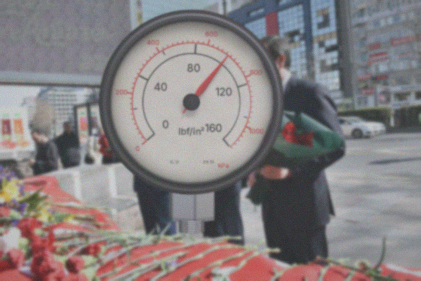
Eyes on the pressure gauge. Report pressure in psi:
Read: 100 psi
